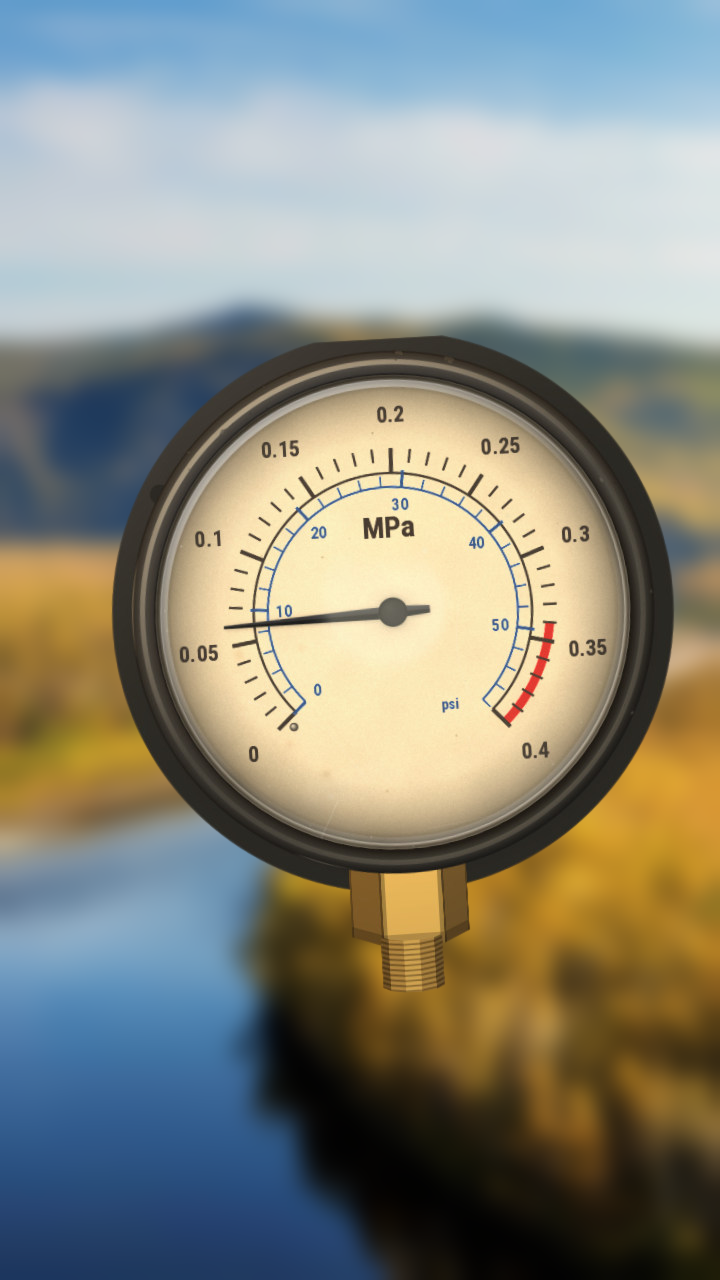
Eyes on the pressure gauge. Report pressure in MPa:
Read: 0.06 MPa
